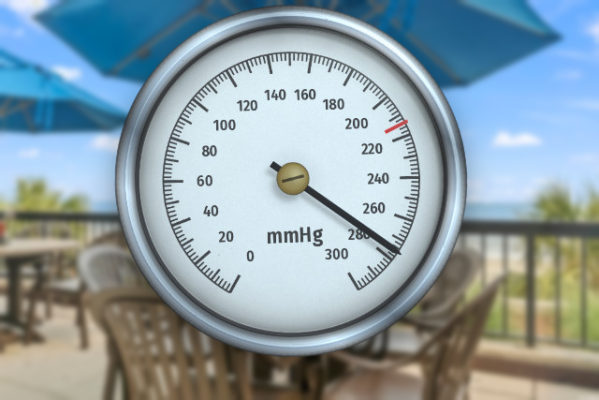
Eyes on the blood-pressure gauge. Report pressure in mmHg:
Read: 276 mmHg
